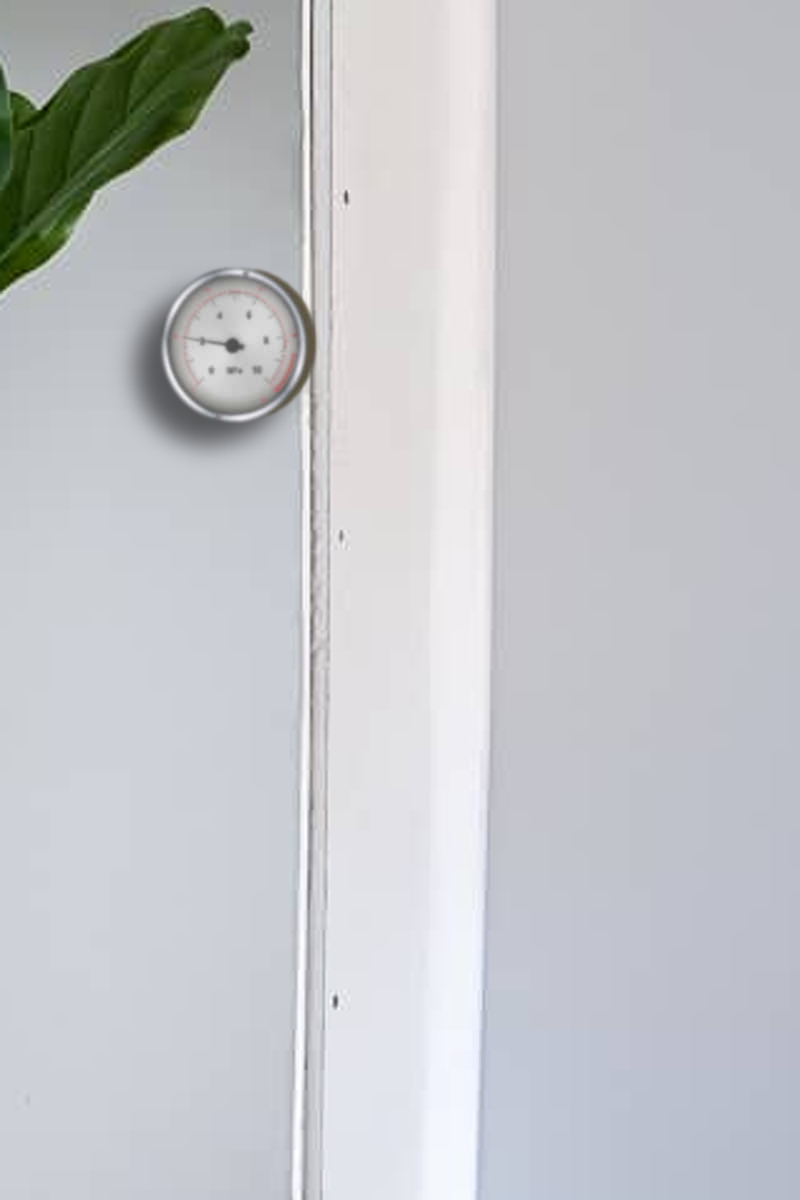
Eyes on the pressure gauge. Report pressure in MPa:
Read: 2 MPa
